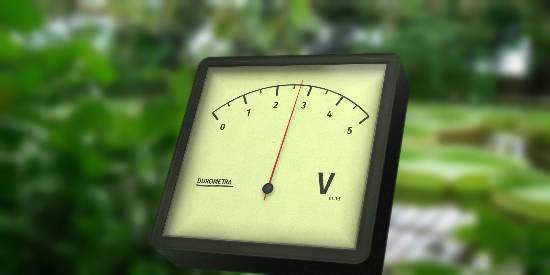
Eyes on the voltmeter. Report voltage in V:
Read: 2.75 V
